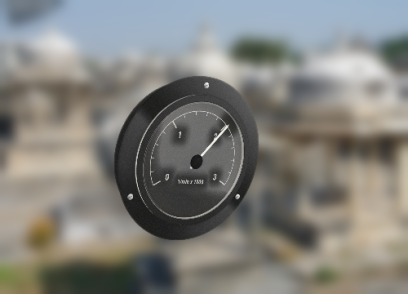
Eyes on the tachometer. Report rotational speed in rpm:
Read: 2000 rpm
